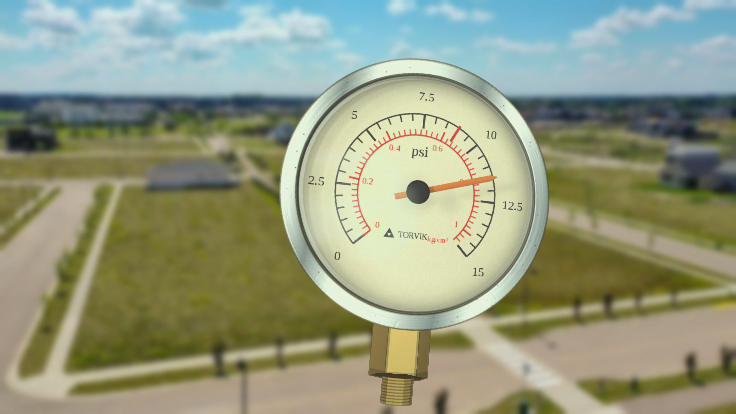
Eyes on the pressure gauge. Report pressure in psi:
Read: 11.5 psi
